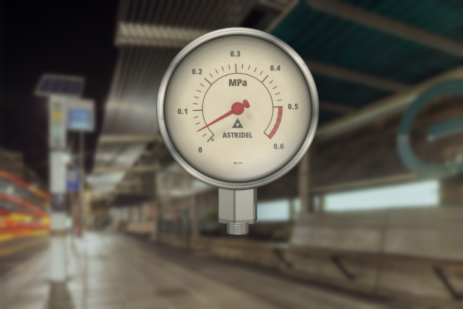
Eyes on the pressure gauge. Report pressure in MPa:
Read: 0.04 MPa
